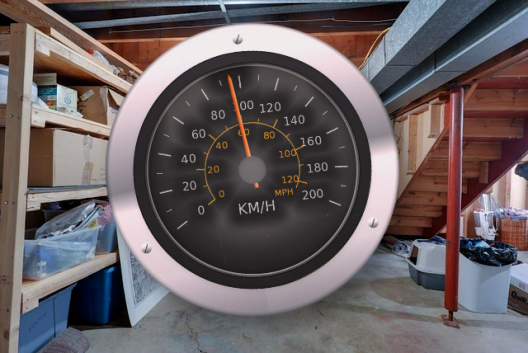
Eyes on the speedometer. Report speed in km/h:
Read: 95 km/h
